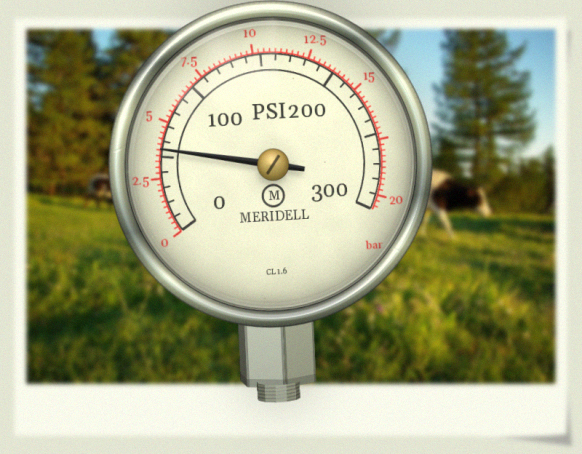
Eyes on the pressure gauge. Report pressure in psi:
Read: 55 psi
